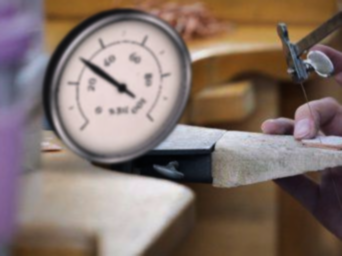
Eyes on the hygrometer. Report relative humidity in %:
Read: 30 %
